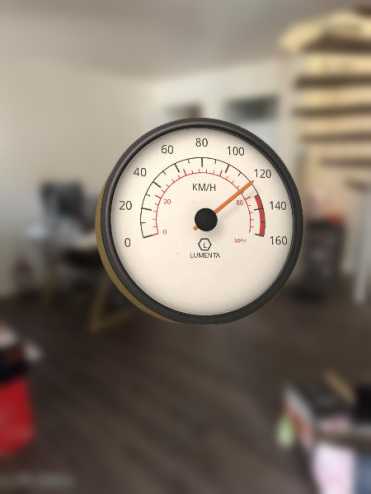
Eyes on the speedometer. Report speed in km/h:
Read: 120 km/h
